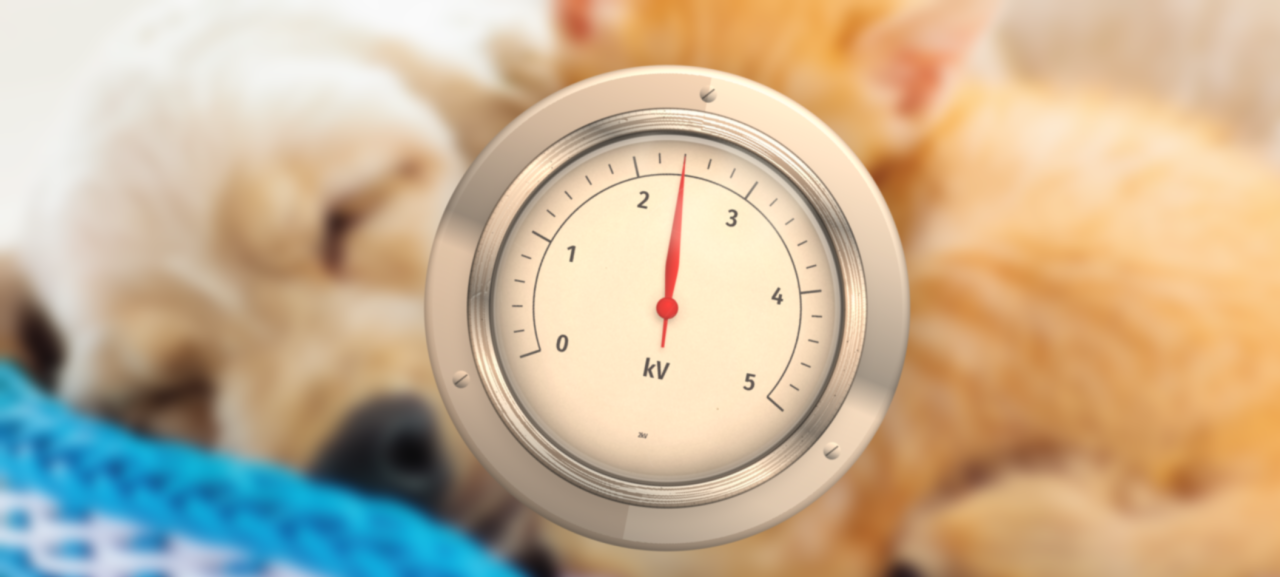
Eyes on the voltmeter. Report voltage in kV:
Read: 2.4 kV
